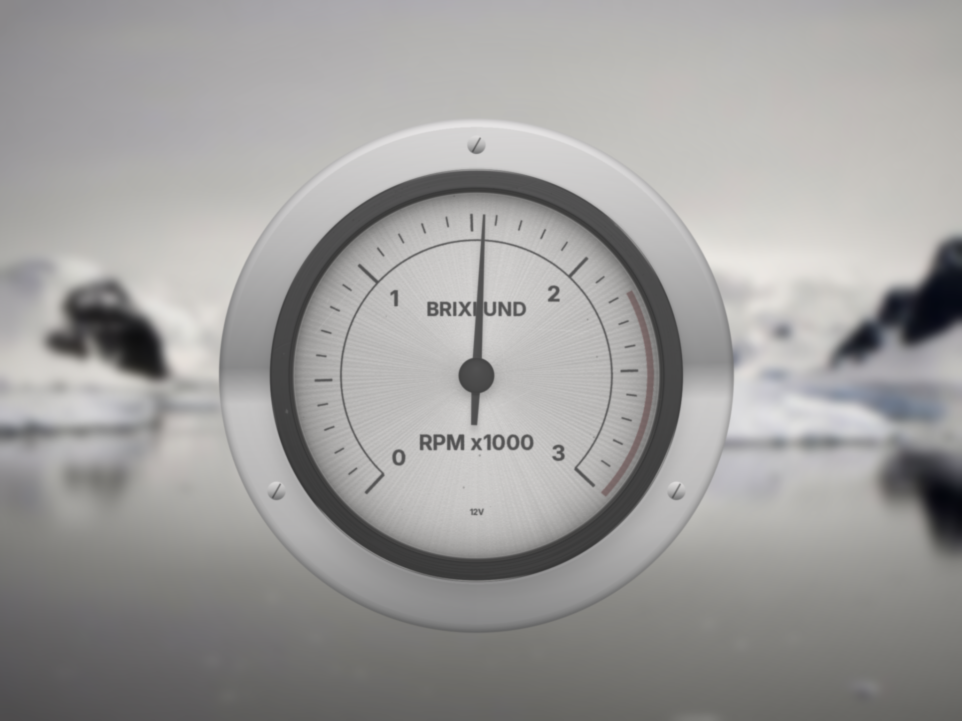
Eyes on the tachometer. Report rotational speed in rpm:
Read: 1550 rpm
